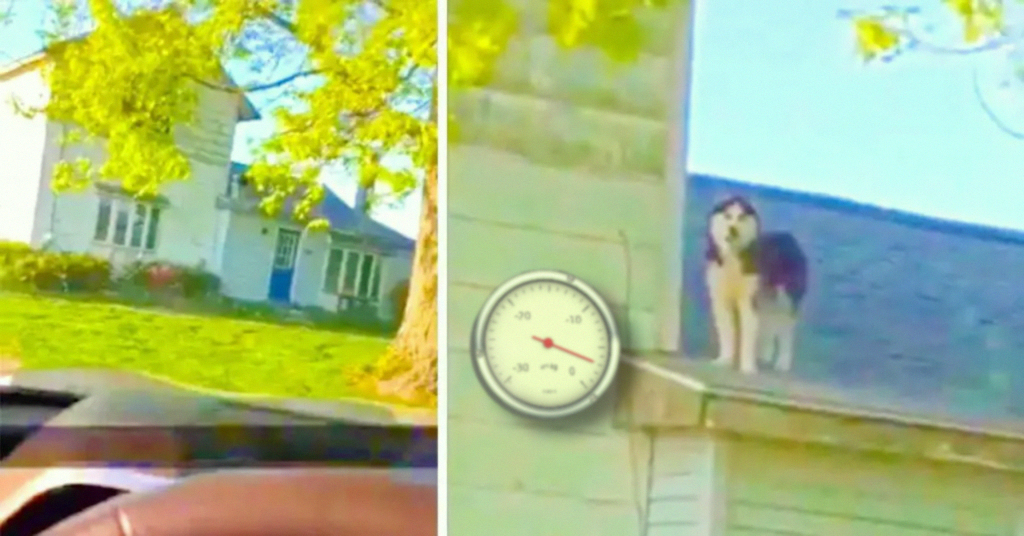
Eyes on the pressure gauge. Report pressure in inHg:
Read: -3 inHg
